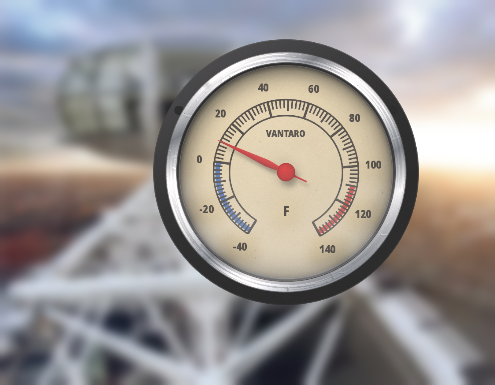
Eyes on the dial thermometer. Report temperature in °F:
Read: 10 °F
